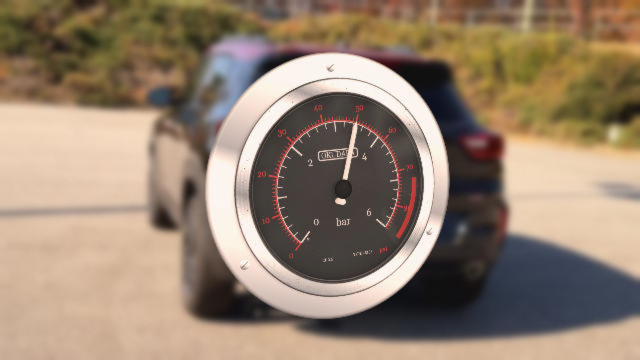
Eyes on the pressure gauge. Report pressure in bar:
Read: 3.4 bar
